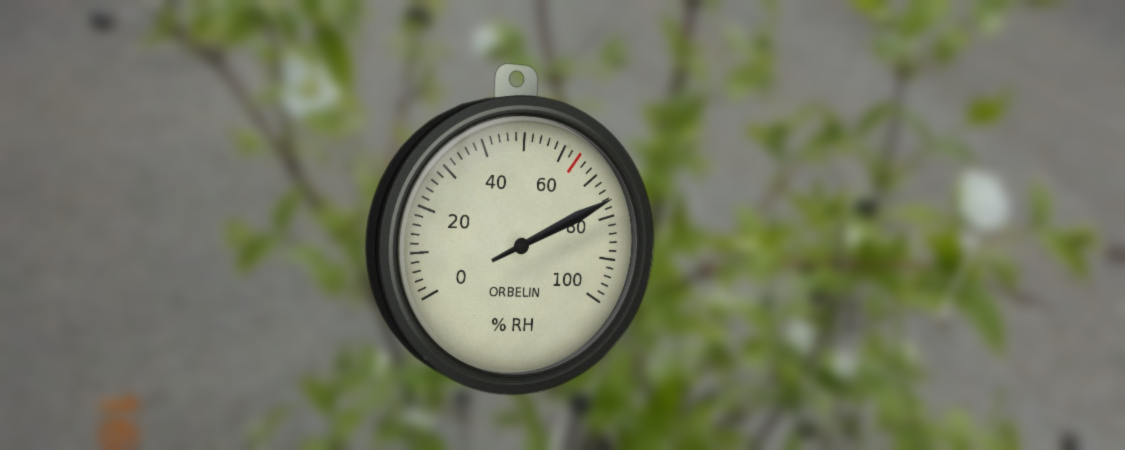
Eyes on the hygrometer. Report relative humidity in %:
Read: 76 %
